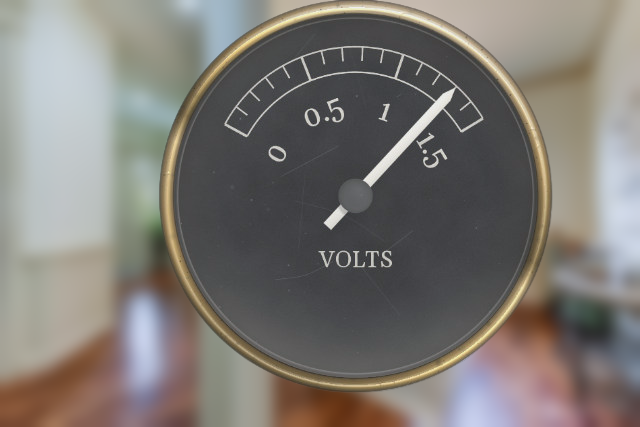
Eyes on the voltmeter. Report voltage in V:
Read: 1.3 V
